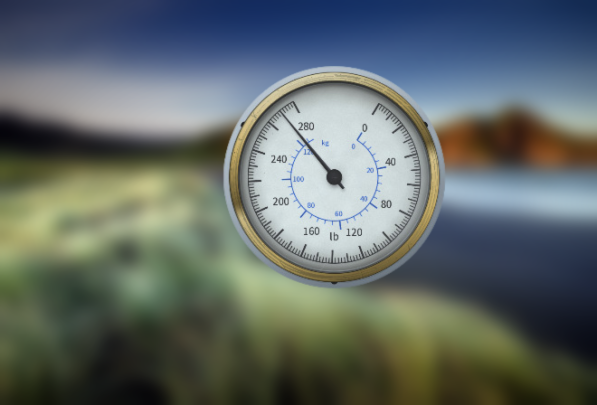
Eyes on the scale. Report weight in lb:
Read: 270 lb
